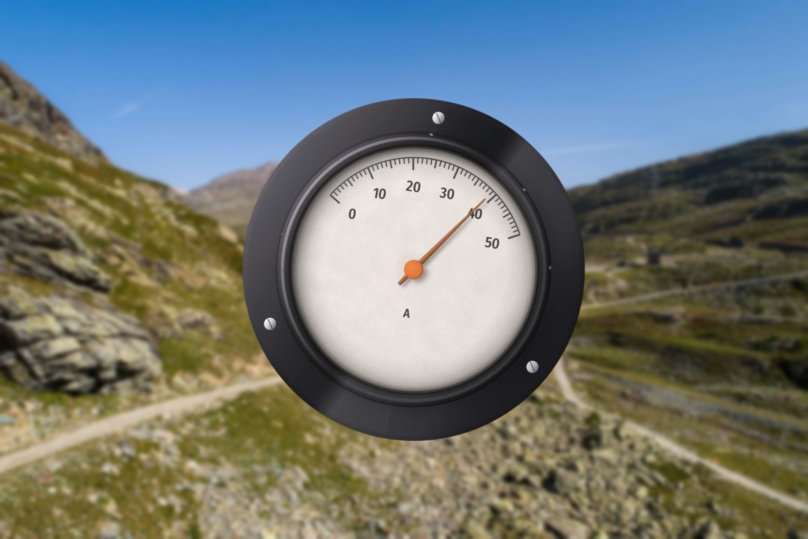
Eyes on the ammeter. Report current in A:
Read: 39 A
